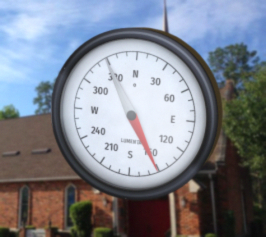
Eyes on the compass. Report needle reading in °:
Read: 150 °
